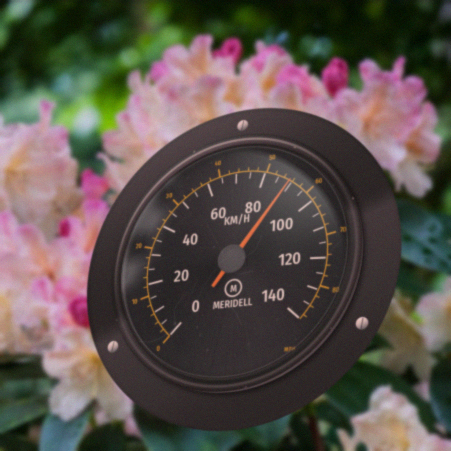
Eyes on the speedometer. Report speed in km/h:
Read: 90 km/h
